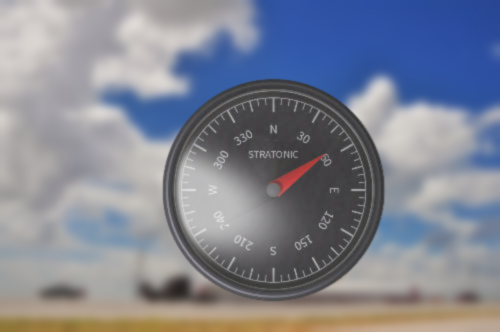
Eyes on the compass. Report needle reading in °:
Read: 55 °
